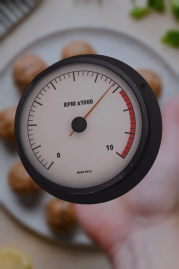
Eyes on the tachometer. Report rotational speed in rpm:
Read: 6800 rpm
